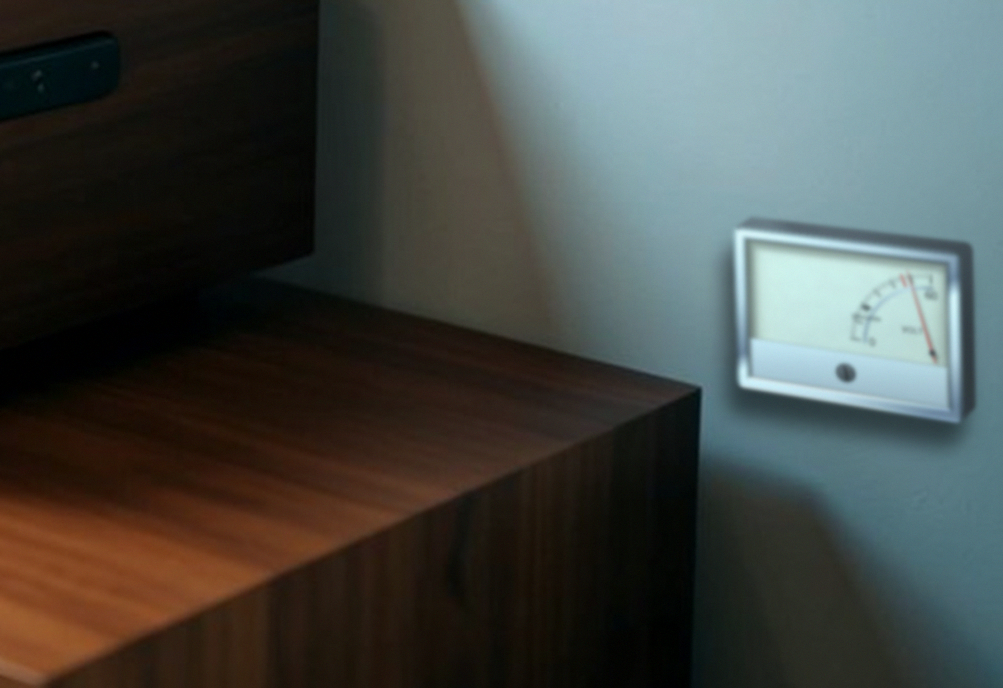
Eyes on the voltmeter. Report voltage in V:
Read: 50 V
